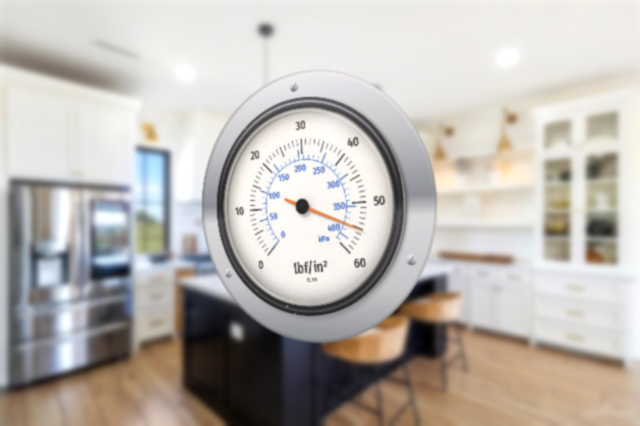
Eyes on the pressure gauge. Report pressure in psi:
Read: 55 psi
